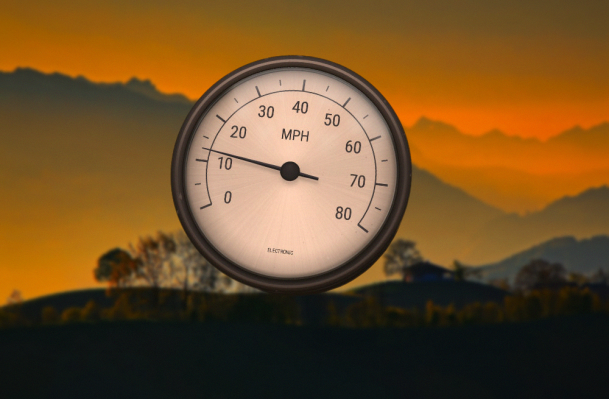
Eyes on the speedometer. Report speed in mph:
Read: 12.5 mph
